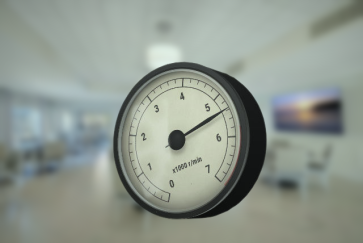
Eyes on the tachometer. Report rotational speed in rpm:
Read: 5400 rpm
